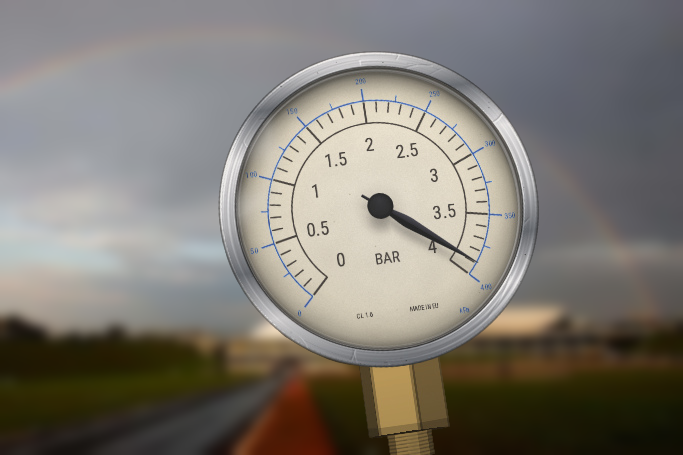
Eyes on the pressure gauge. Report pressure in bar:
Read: 3.9 bar
